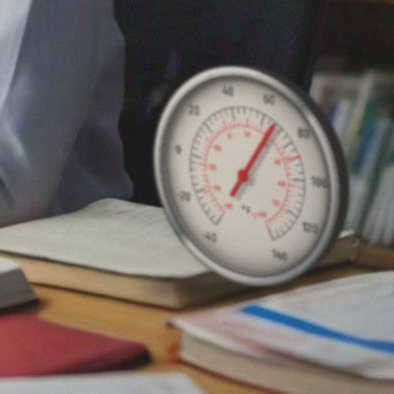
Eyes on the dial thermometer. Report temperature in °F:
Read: 68 °F
